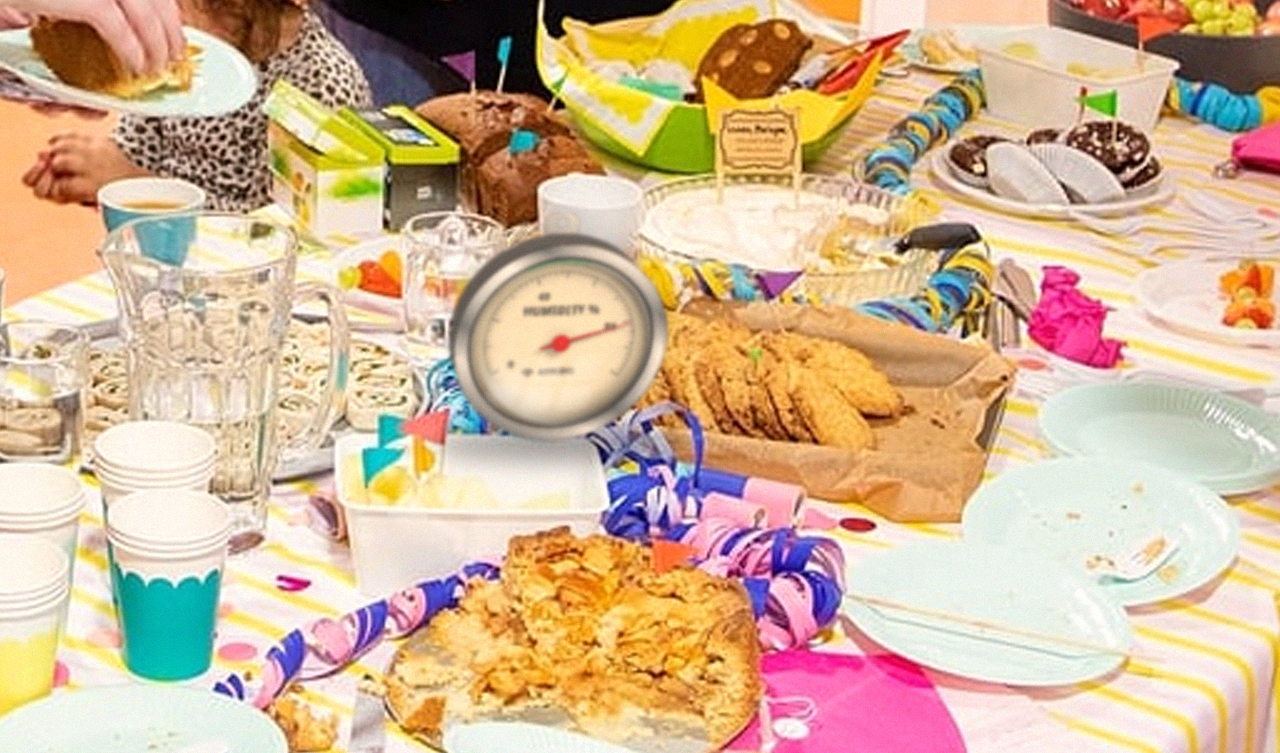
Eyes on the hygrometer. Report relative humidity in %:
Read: 80 %
